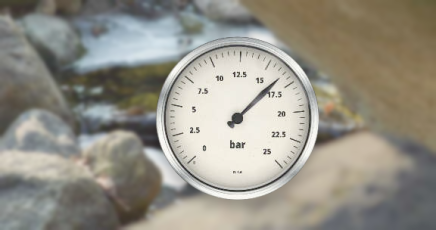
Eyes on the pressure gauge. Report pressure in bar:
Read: 16.5 bar
